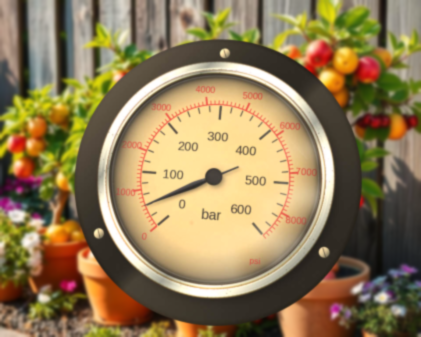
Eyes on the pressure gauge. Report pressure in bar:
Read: 40 bar
